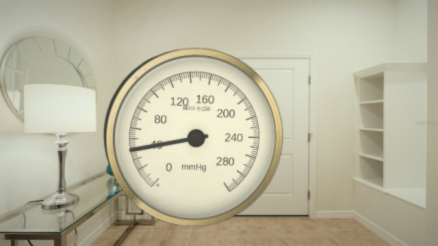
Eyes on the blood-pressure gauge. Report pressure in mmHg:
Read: 40 mmHg
